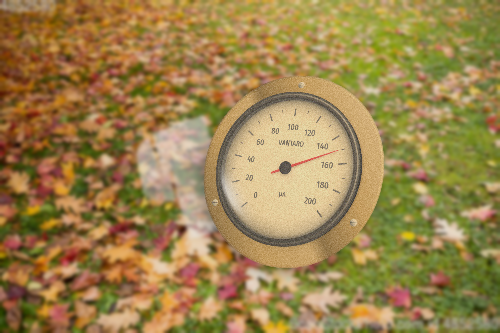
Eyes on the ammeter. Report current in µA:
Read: 150 µA
